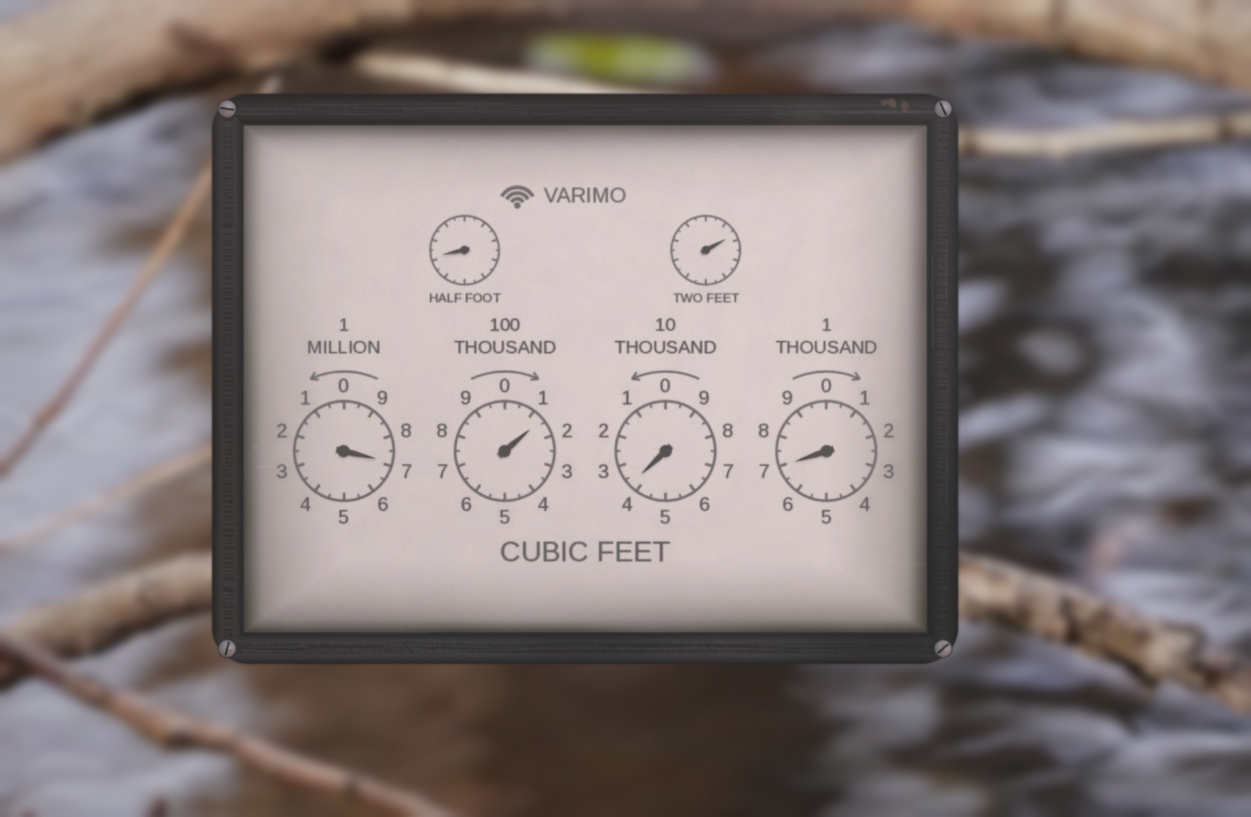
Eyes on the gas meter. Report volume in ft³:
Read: 713700 ft³
